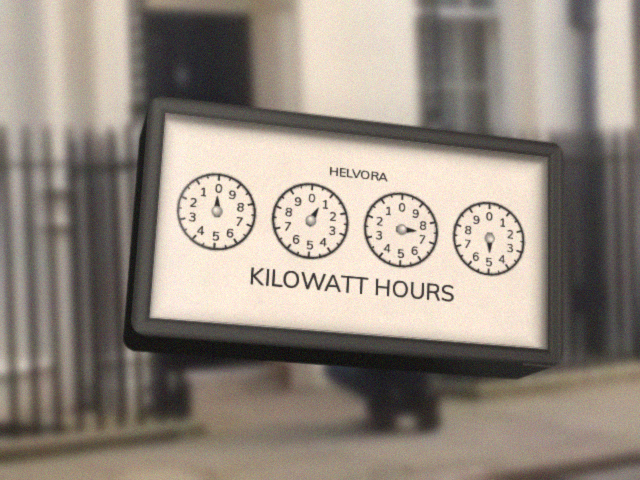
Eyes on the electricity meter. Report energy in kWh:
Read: 75 kWh
